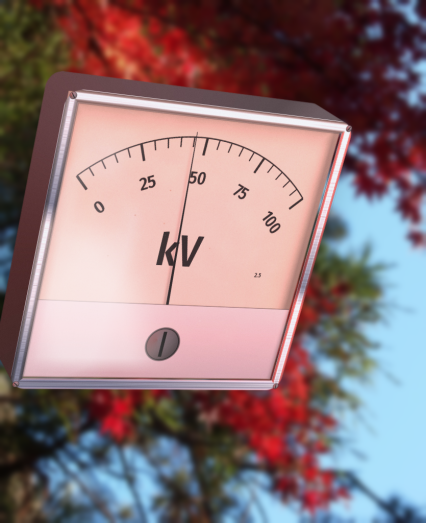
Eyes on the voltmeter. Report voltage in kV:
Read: 45 kV
